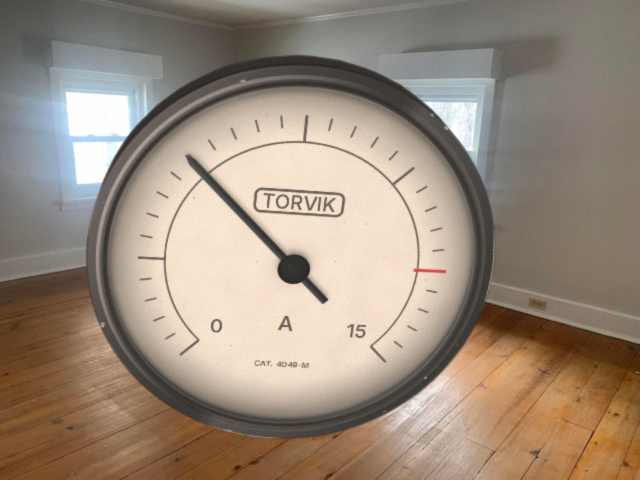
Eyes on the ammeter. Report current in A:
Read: 5 A
